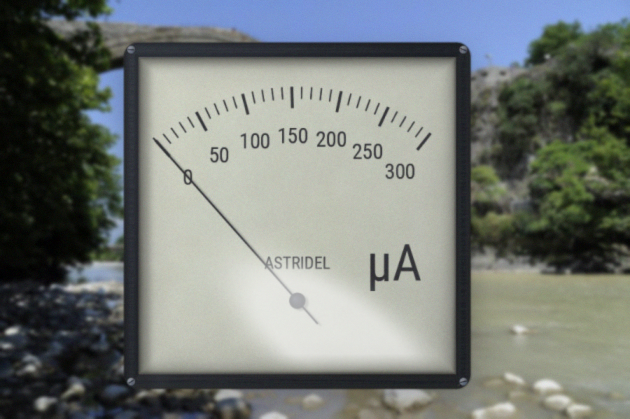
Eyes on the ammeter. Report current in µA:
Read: 0 µA
